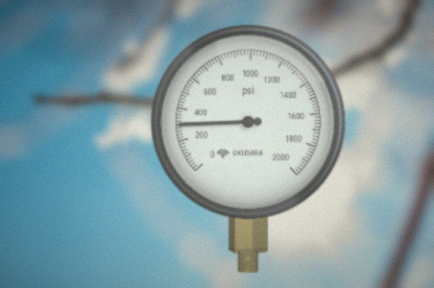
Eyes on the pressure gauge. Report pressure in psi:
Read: 300 psi
